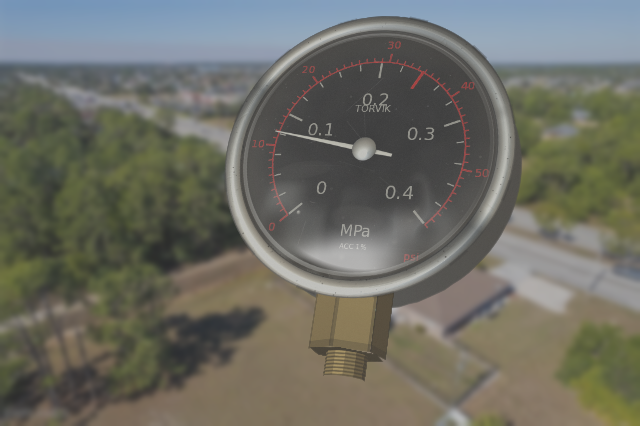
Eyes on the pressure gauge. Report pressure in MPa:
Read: 0.08 MPa
